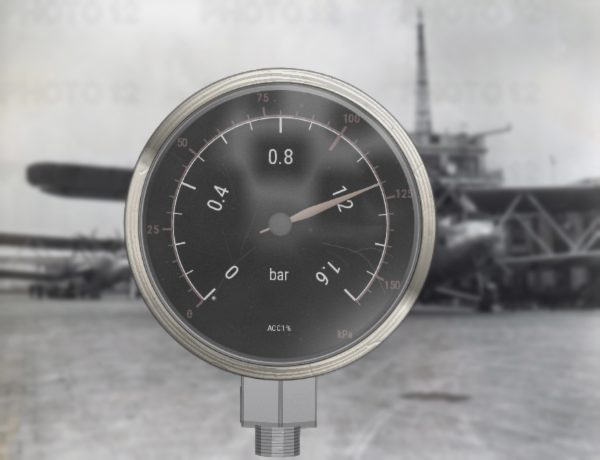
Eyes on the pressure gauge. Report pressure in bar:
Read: 1.2 bar
